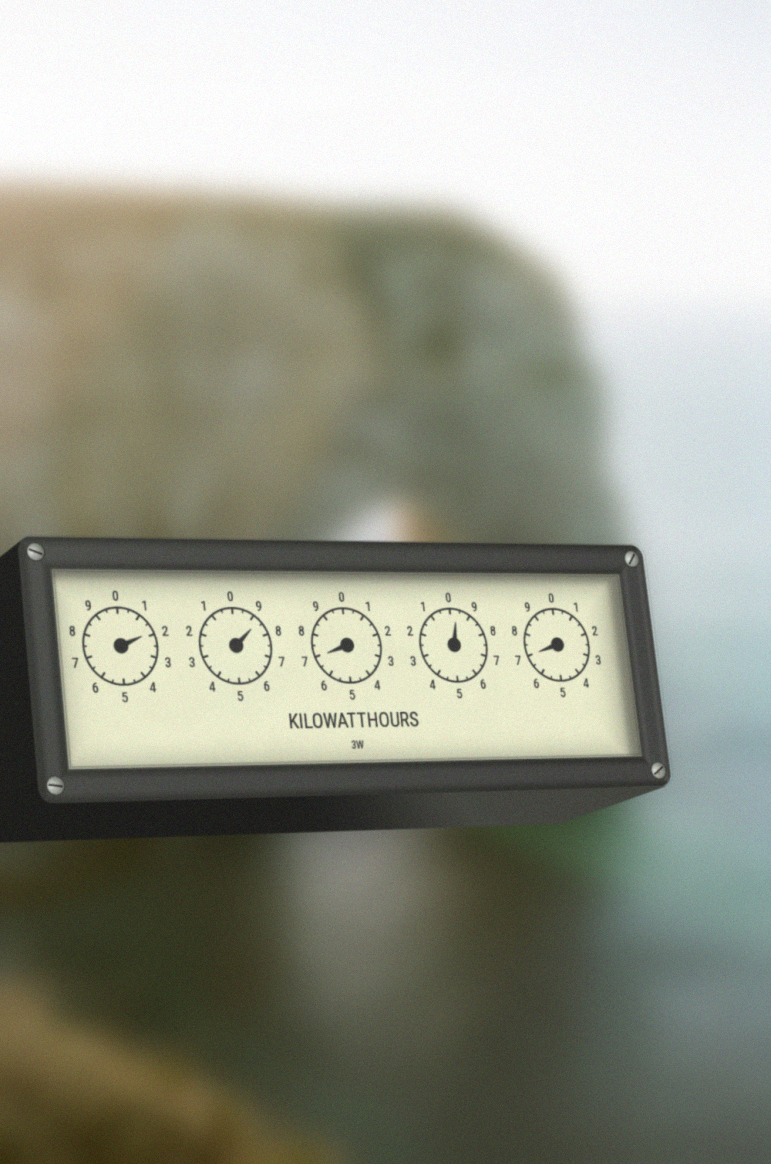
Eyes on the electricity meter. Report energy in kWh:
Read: 18697 kWh
